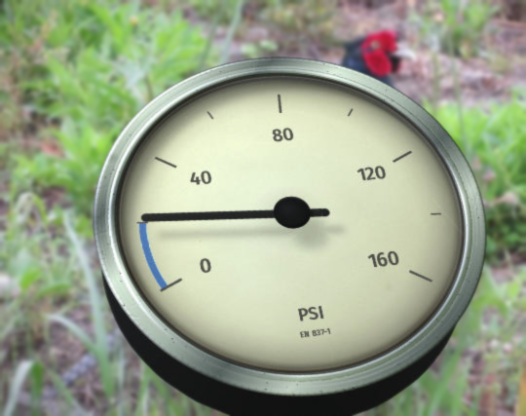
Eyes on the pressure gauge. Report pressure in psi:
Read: 20 psi
